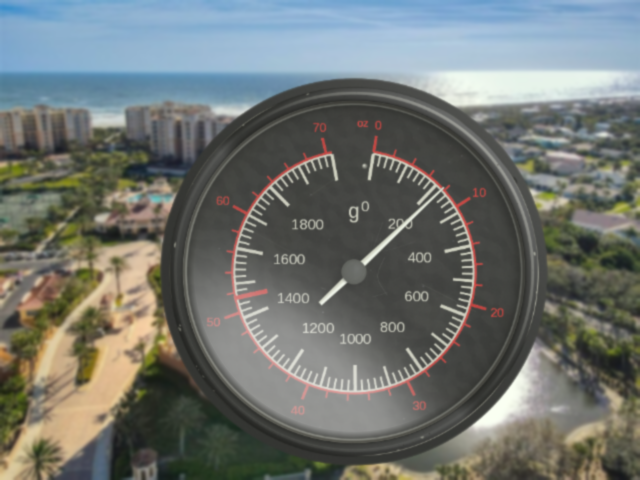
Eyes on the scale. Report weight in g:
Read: 220 g
